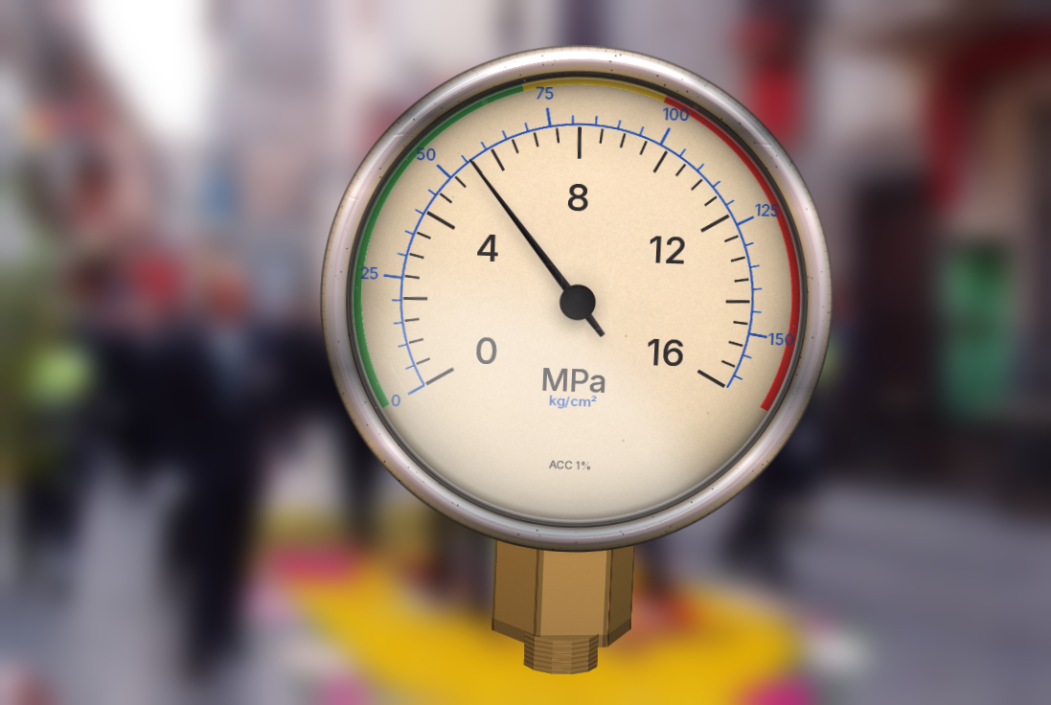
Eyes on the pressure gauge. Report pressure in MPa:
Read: 5.5 MPa
